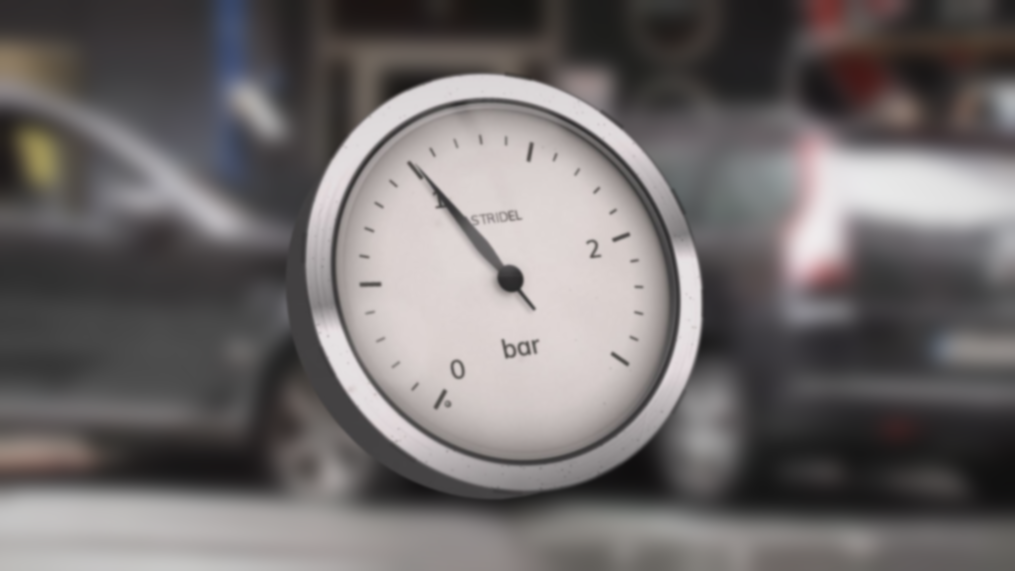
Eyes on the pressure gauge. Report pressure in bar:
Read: 1 bar
